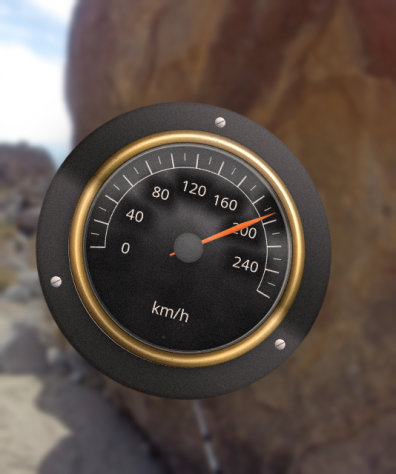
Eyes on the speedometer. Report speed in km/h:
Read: 195 km/h
